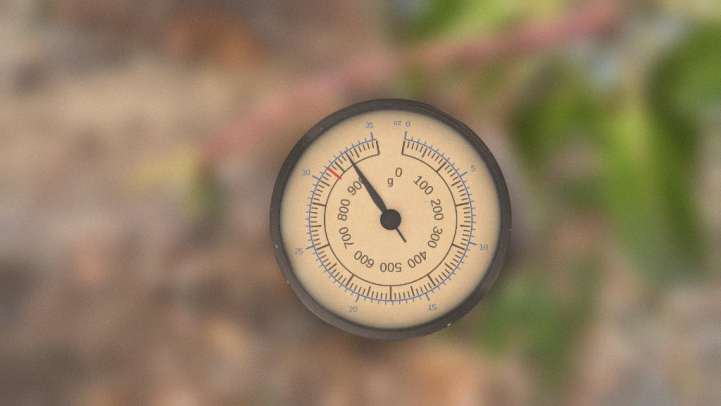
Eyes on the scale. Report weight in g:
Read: 930 g
